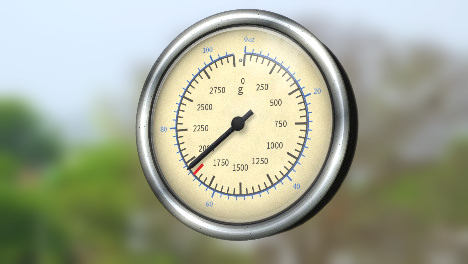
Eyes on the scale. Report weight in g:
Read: 1950 g
